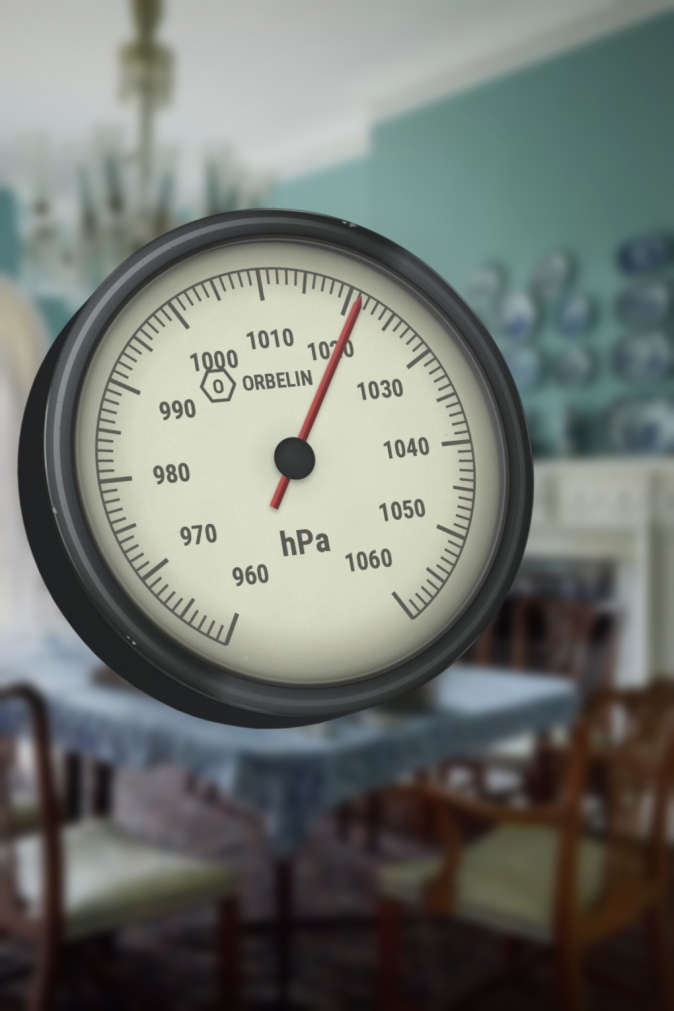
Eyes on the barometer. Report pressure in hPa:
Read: 1021 hPa
